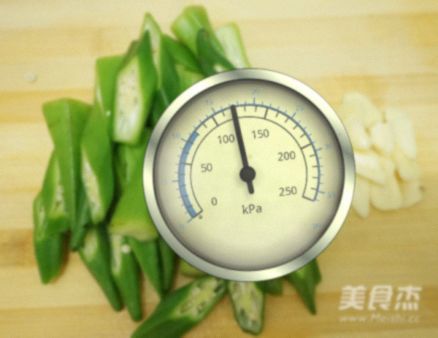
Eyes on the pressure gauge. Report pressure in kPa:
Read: 120 kPa
